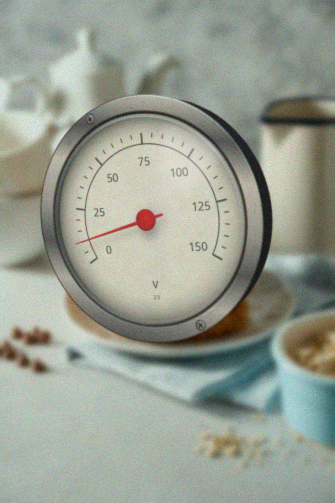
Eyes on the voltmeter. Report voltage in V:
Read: 10 V
